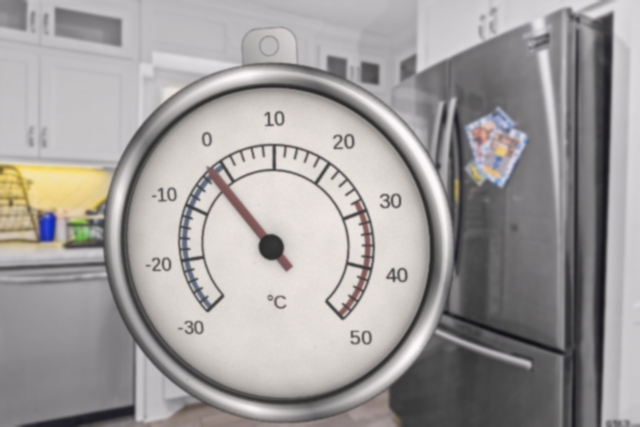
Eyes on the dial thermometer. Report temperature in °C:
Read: -2 °C
